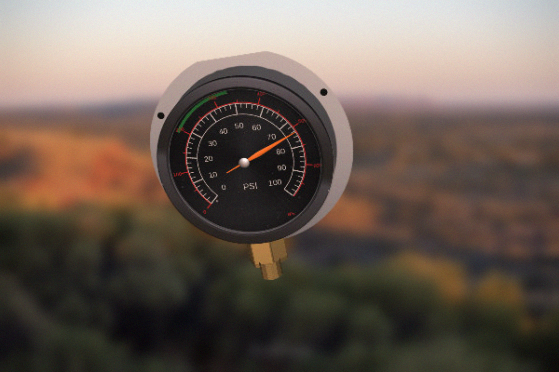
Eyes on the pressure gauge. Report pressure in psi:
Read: 74 psi
